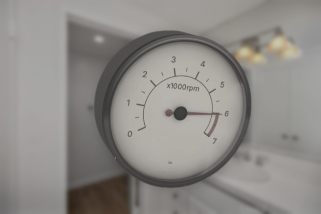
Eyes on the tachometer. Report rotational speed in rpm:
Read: 6000 rpm
